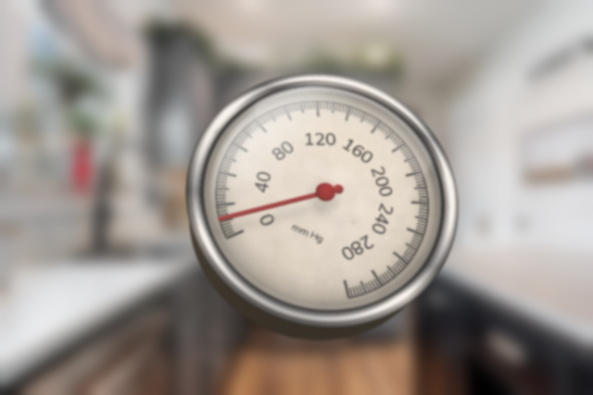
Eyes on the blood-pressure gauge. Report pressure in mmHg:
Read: 10 mmHg
